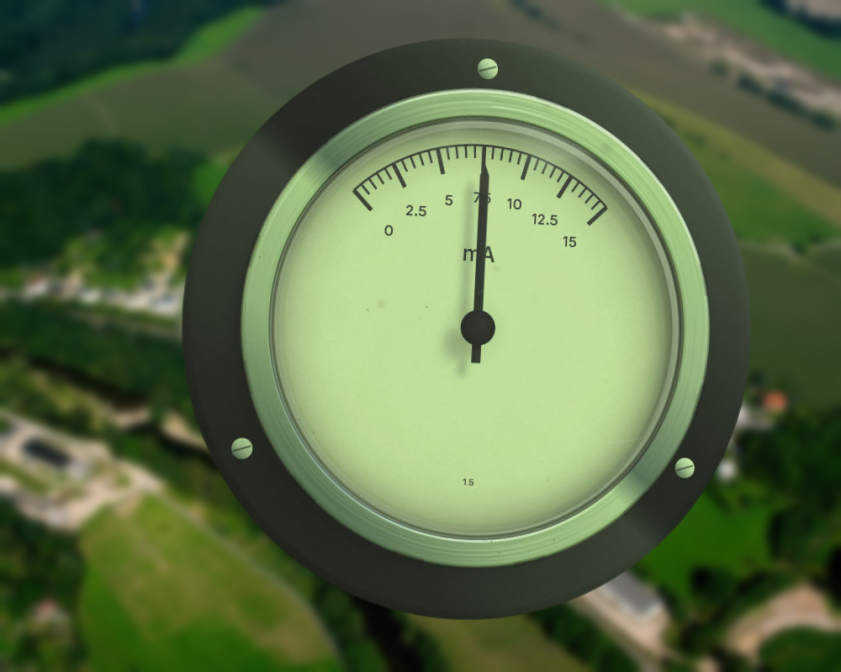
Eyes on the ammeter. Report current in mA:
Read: 7.5 mA
